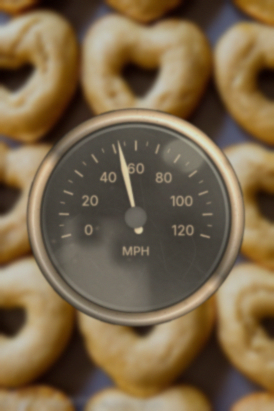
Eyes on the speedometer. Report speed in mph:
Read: 52.5 mph
